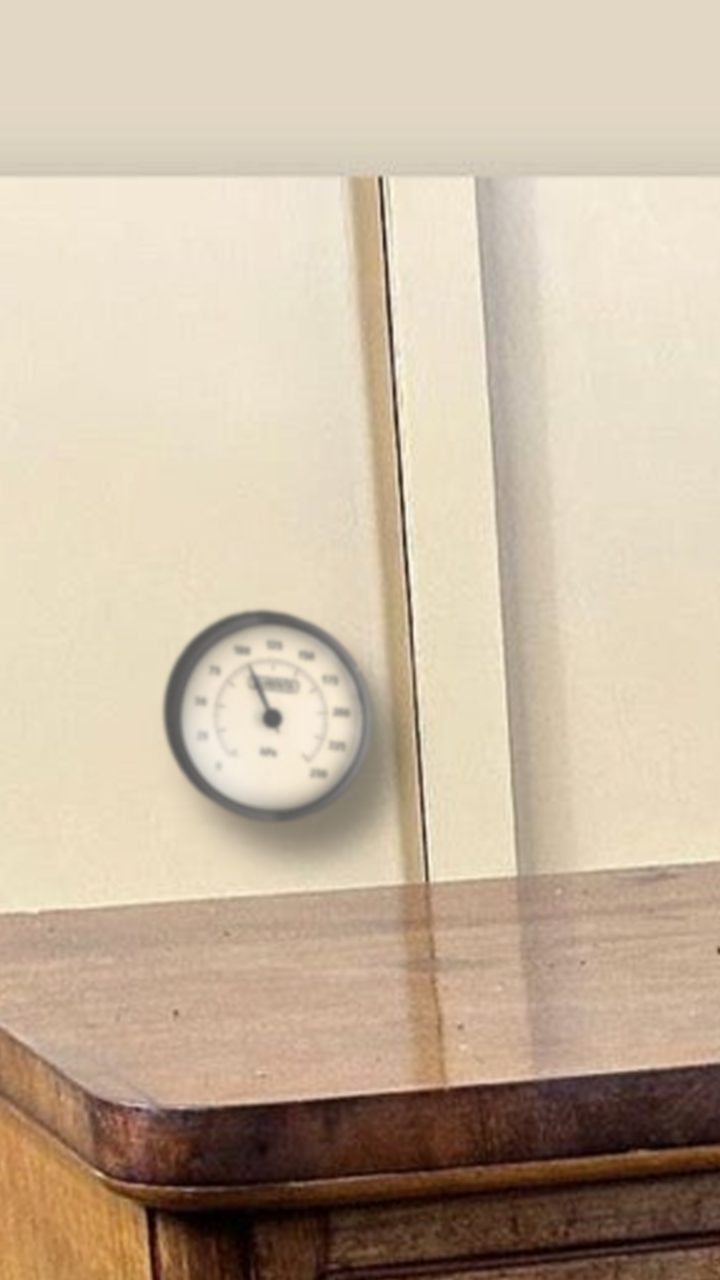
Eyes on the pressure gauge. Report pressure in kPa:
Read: 100 kPa
